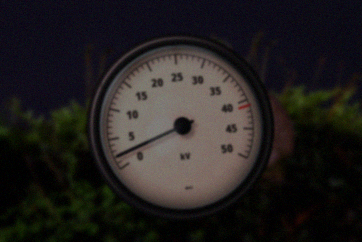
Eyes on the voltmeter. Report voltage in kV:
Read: 2 kV
